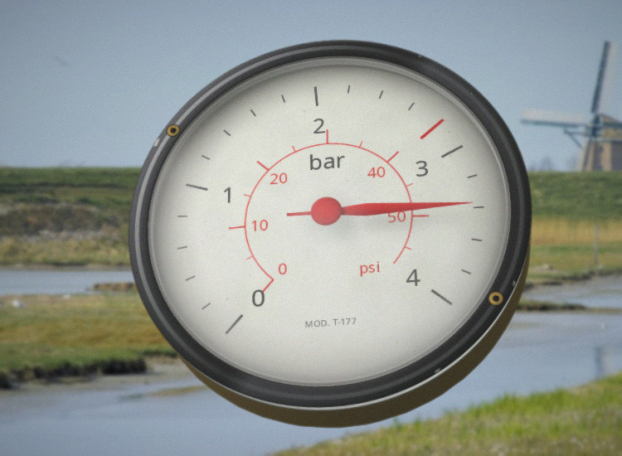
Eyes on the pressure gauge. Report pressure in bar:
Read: 3.4 bar
